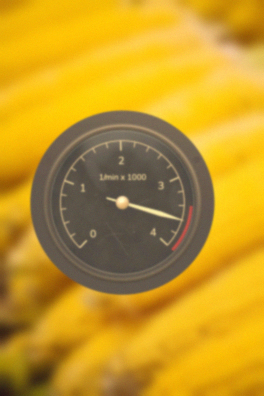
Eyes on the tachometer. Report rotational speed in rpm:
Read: 3600 rpm
